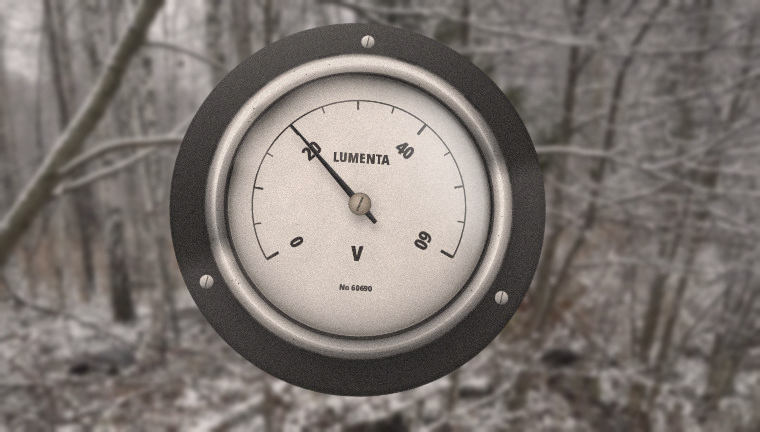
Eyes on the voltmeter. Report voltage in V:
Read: 20 V
